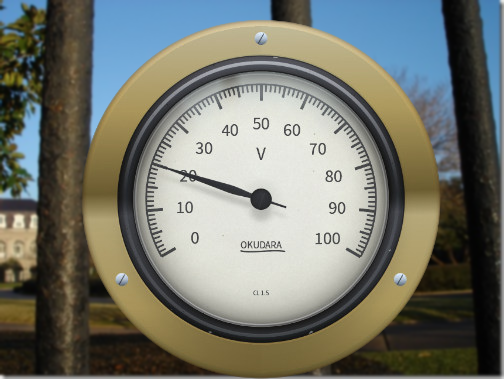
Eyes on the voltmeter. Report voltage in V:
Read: 20 V
